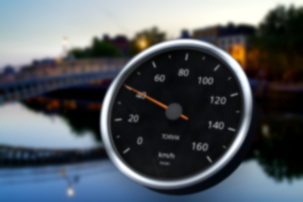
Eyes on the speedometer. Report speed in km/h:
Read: 40 km/h
